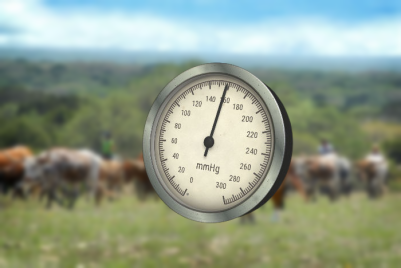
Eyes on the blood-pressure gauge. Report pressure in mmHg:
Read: 160 mmHg
